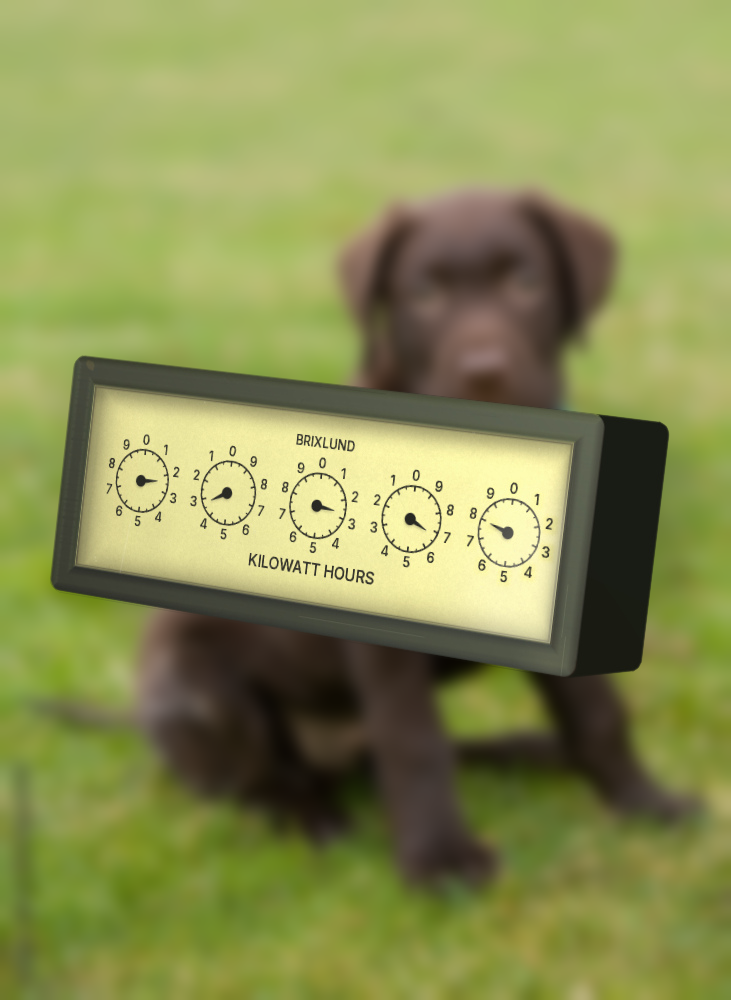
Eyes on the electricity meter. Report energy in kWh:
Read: 23268 kWh
